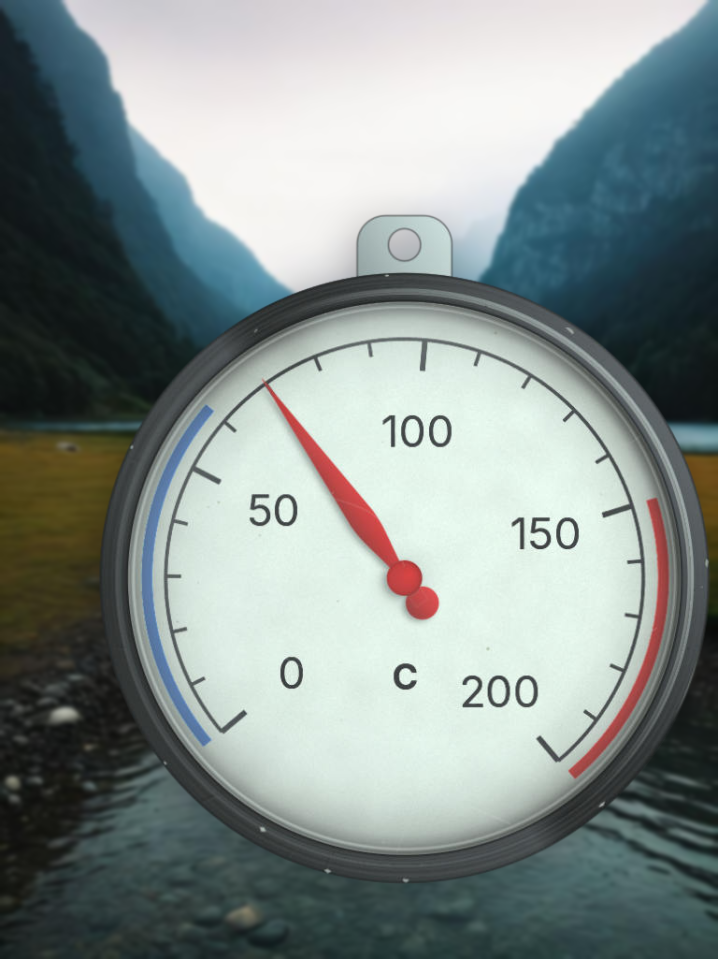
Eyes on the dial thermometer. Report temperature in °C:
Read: 70 °C
